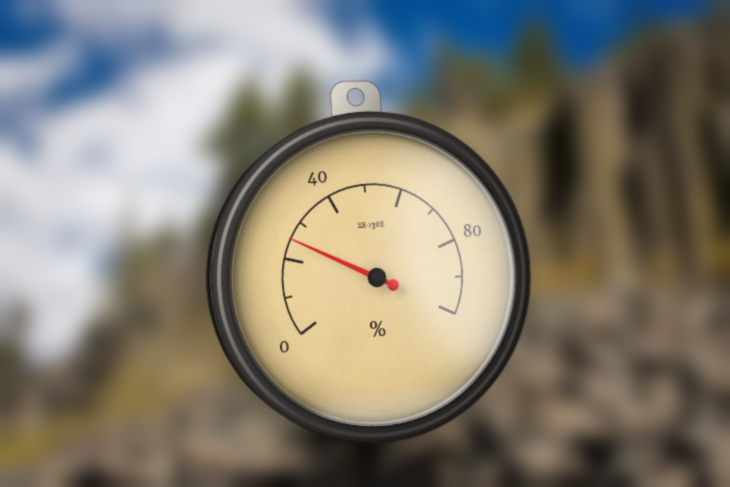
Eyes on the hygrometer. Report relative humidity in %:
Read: 25 %
